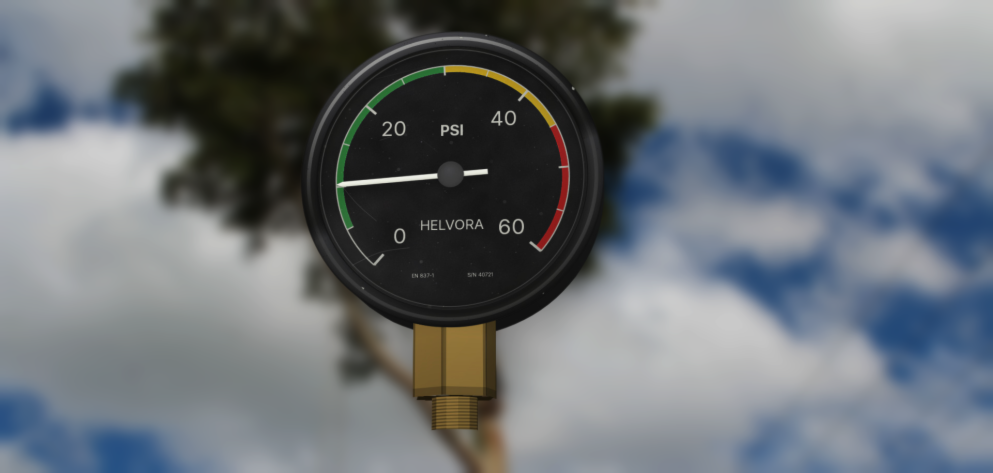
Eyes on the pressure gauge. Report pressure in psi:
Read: 10 psi
